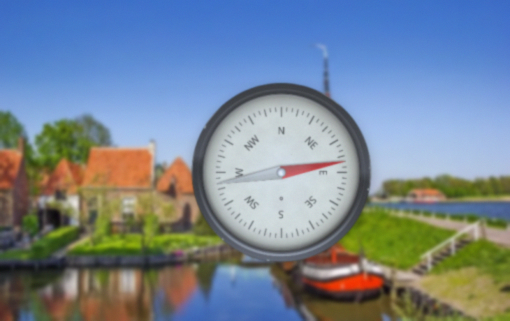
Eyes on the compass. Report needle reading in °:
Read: 80 °
